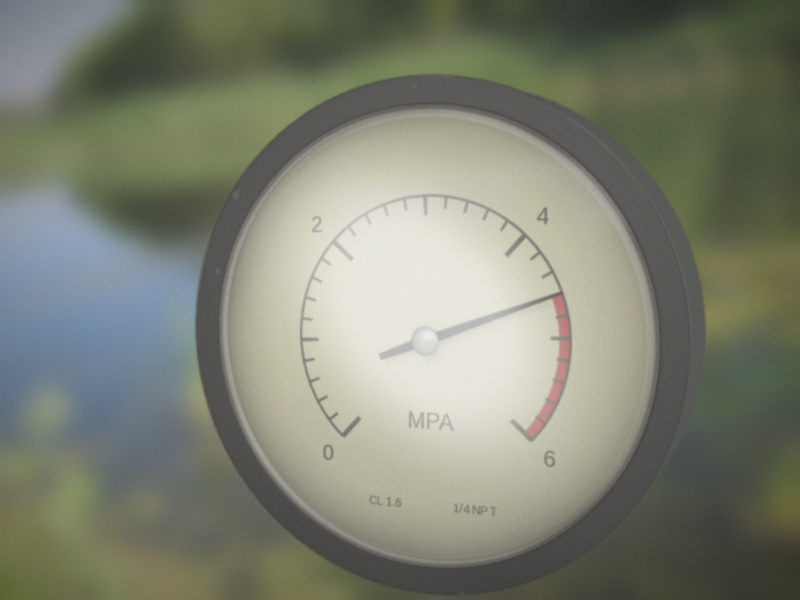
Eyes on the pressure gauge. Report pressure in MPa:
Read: 4.6 MPa
